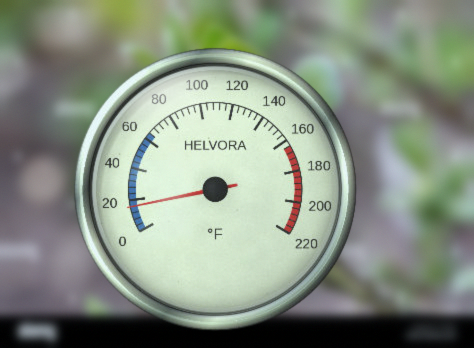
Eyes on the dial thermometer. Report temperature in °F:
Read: 16 °F
